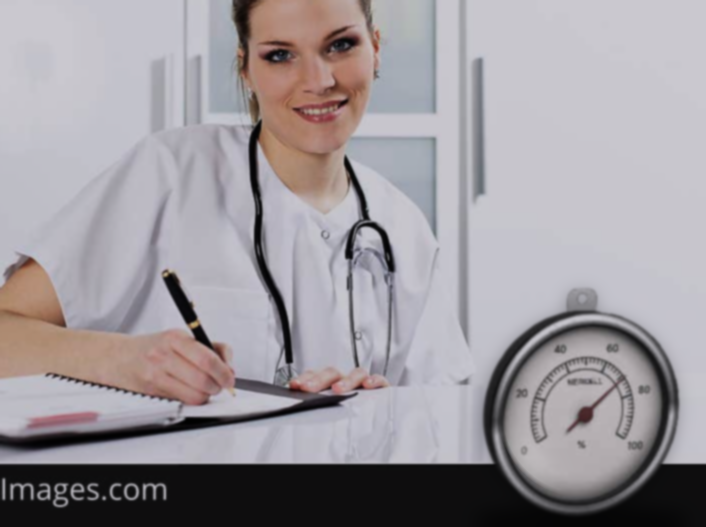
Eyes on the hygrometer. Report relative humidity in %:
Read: 70 %
